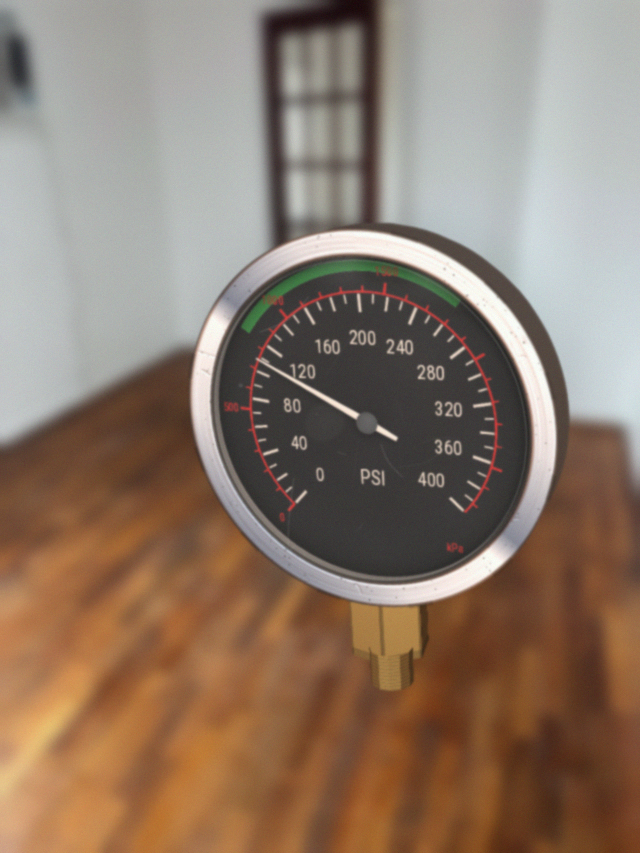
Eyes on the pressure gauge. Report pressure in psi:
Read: 110 psi
